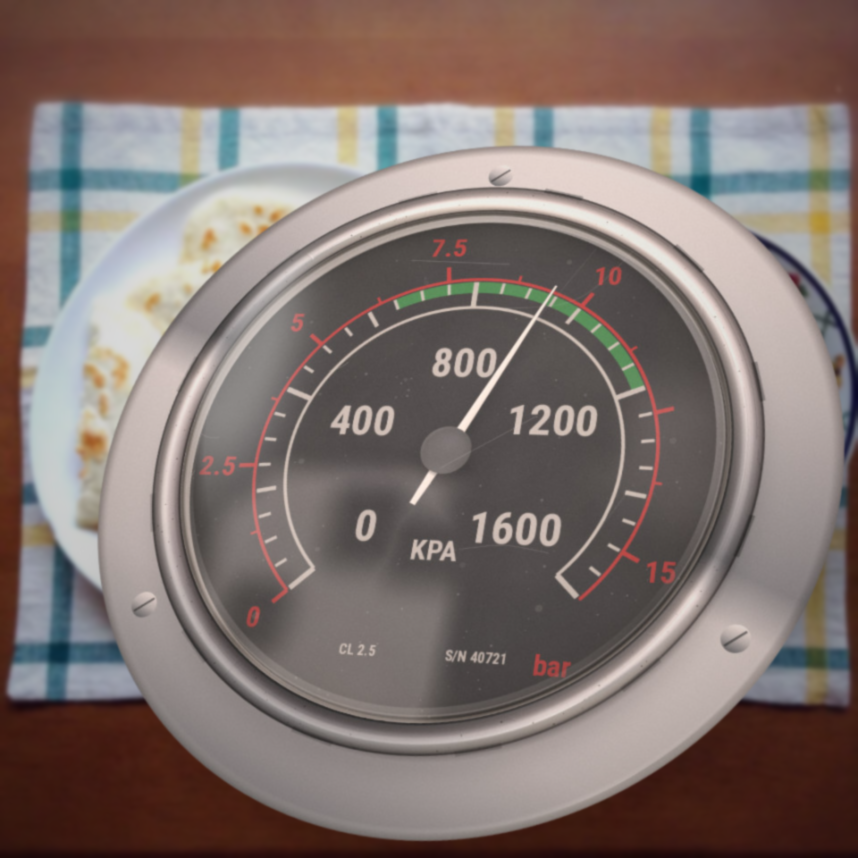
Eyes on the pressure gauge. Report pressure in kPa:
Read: 950 kPa
